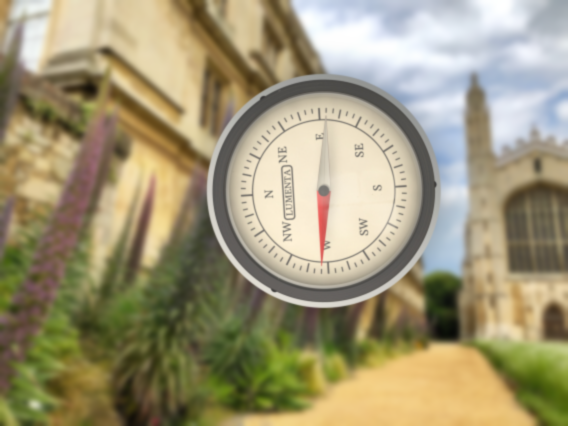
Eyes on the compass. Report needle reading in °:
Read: 275 °
